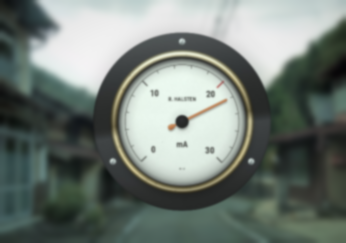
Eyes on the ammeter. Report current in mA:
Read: 22 mA
